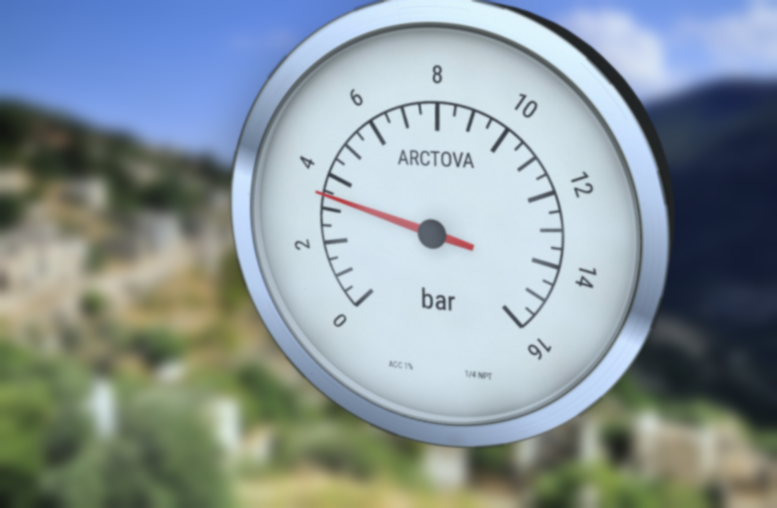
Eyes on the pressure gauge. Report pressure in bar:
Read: 3.5 bar
